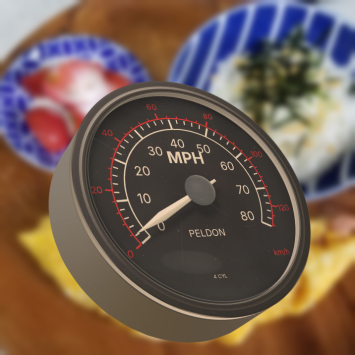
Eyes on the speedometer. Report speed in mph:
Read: 2 mph
